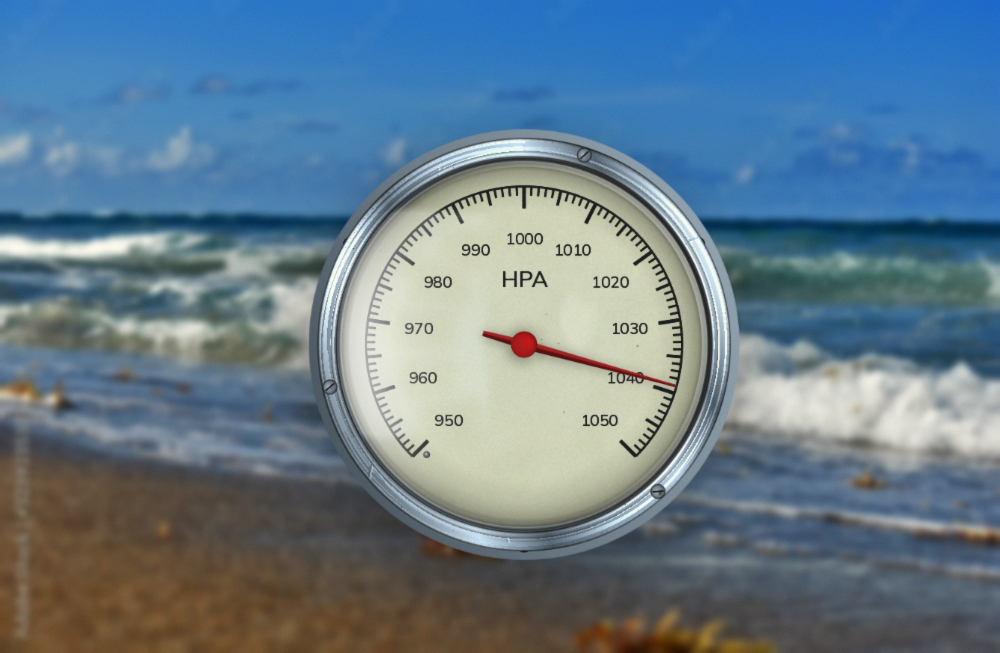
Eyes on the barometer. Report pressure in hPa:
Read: 1039 hPa
